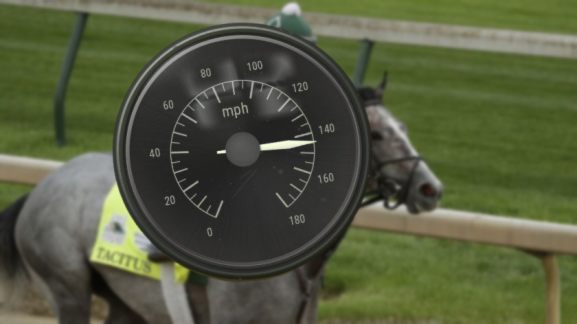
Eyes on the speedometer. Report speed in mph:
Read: 145 mph
